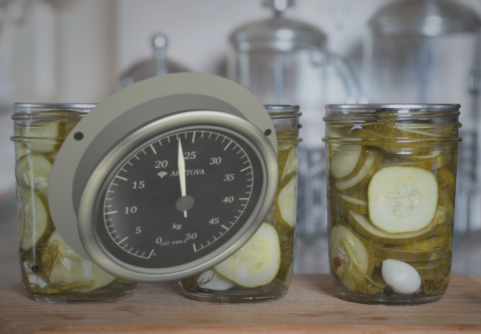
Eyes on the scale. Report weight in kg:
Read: 23 kg
